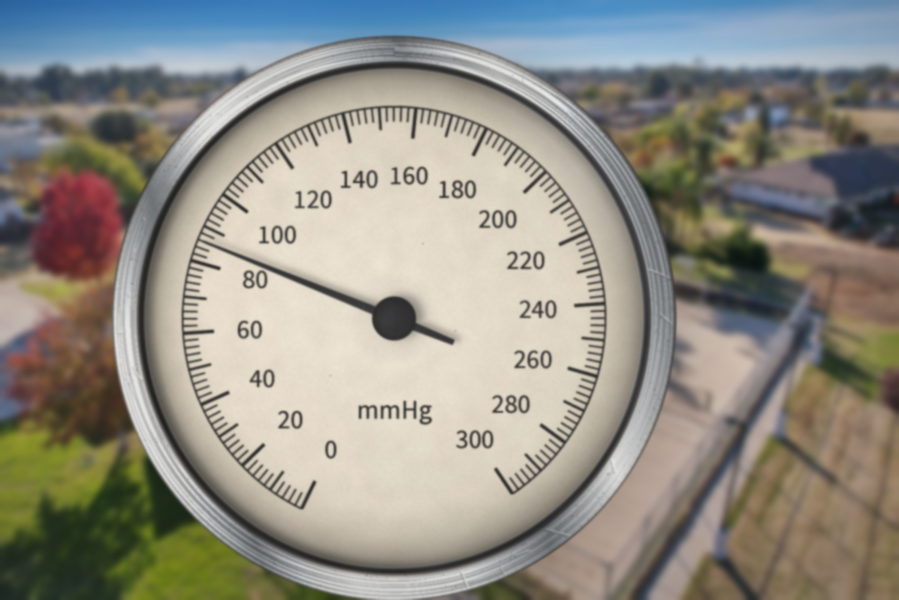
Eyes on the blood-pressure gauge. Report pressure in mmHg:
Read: 86 mmHg
